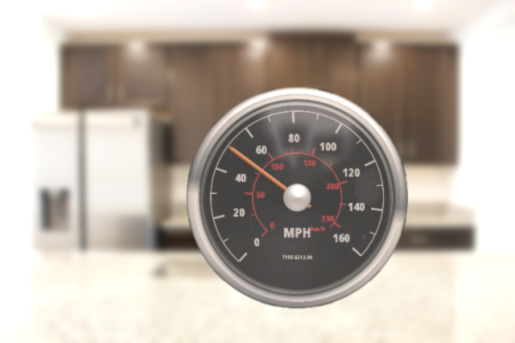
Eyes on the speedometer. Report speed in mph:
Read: 50 mph
